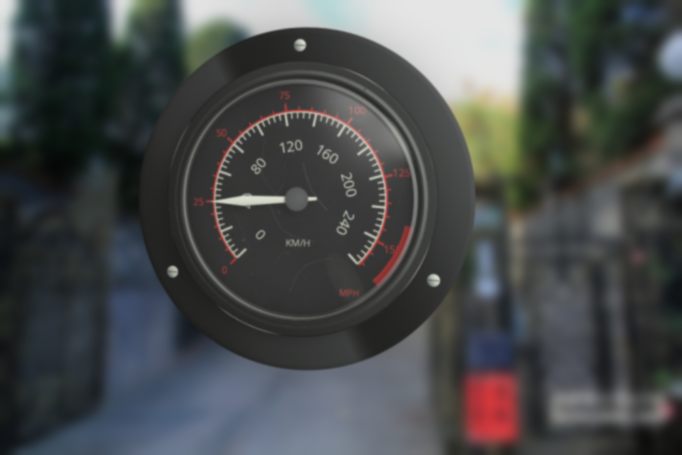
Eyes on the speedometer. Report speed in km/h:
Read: 40 km/h
